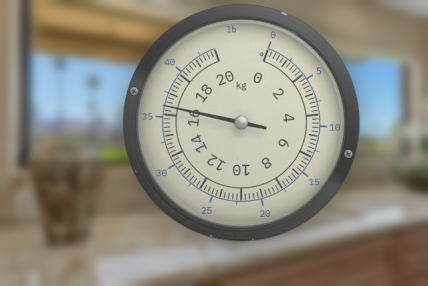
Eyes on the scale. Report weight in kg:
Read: 16.4 kg
